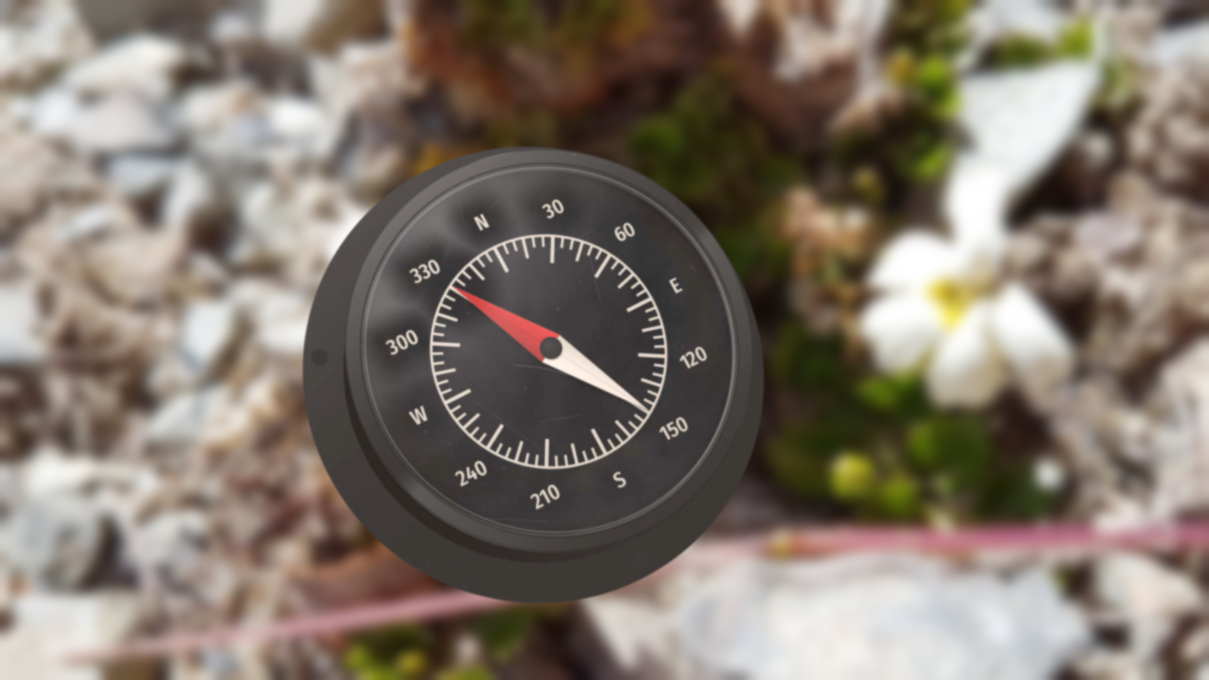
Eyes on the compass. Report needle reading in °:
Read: 330 °
